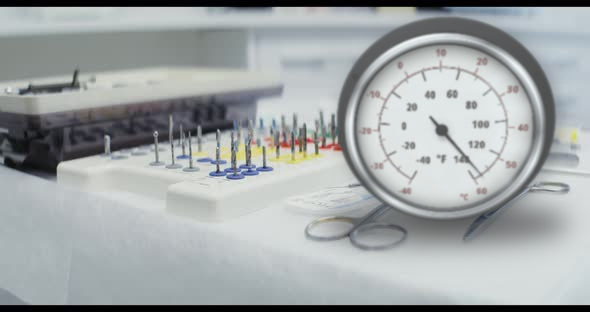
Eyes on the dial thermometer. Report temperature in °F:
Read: 135 °F
